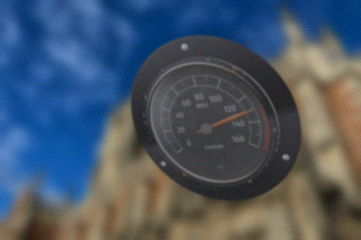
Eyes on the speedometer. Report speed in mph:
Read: 130 mph
